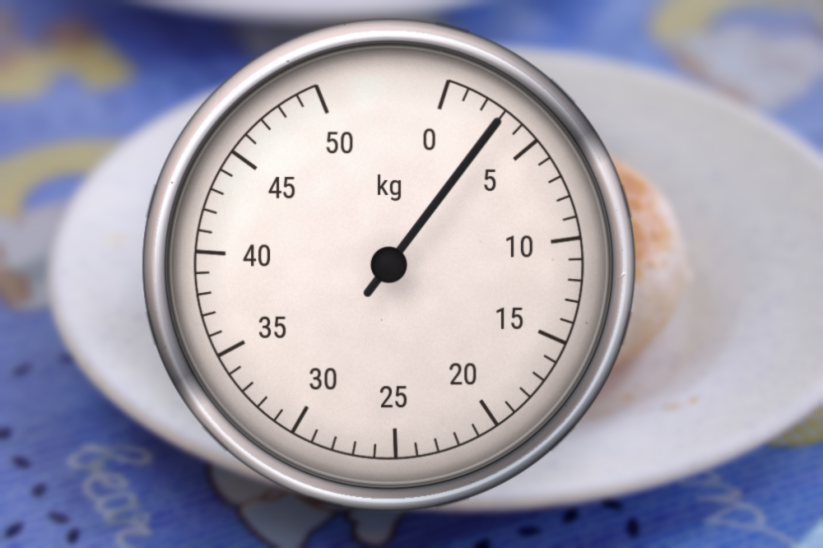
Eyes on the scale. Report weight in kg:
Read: 3 kg
